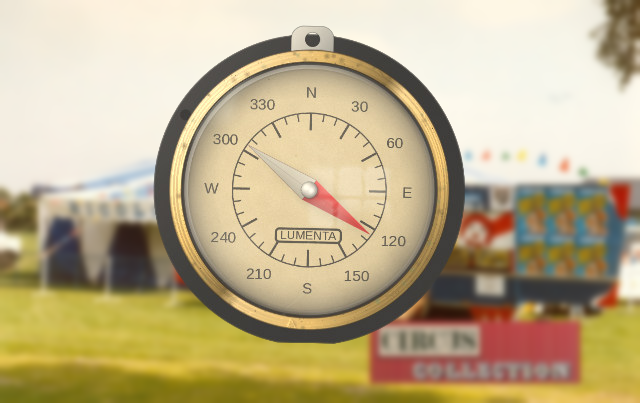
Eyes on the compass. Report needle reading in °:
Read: 125 °
